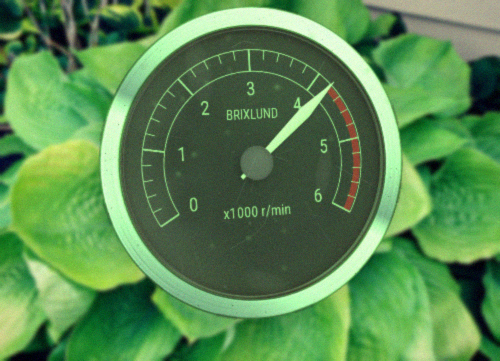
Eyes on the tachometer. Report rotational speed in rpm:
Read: 4200 rpm
